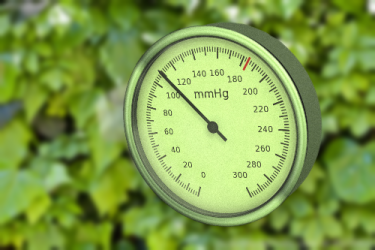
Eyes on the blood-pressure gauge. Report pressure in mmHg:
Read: 110 mmHg
